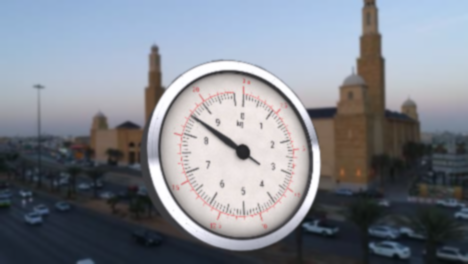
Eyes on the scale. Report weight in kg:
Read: 8.5 kg
